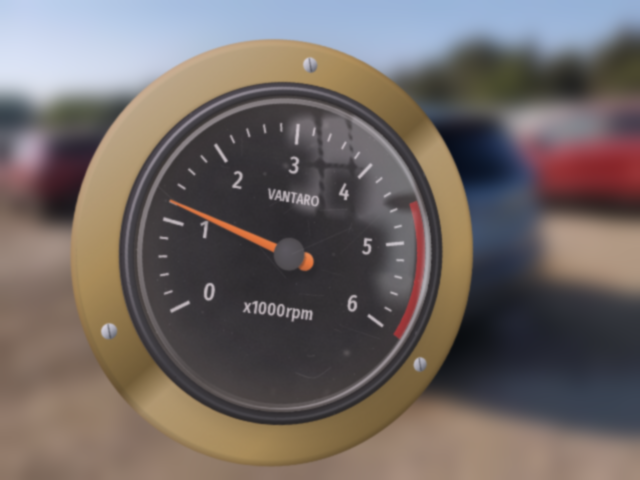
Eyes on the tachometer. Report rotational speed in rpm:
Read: 1200 rpm
